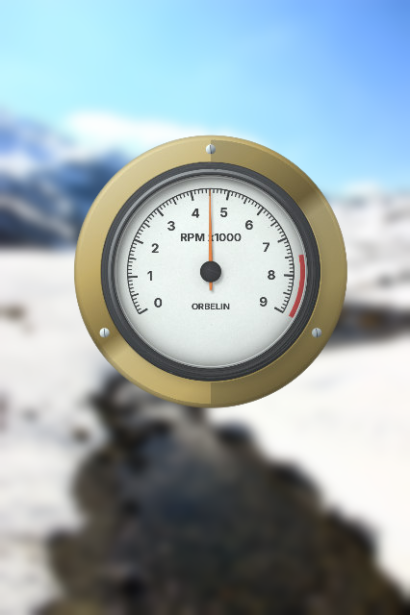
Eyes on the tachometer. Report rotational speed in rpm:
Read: 4500 rpm
